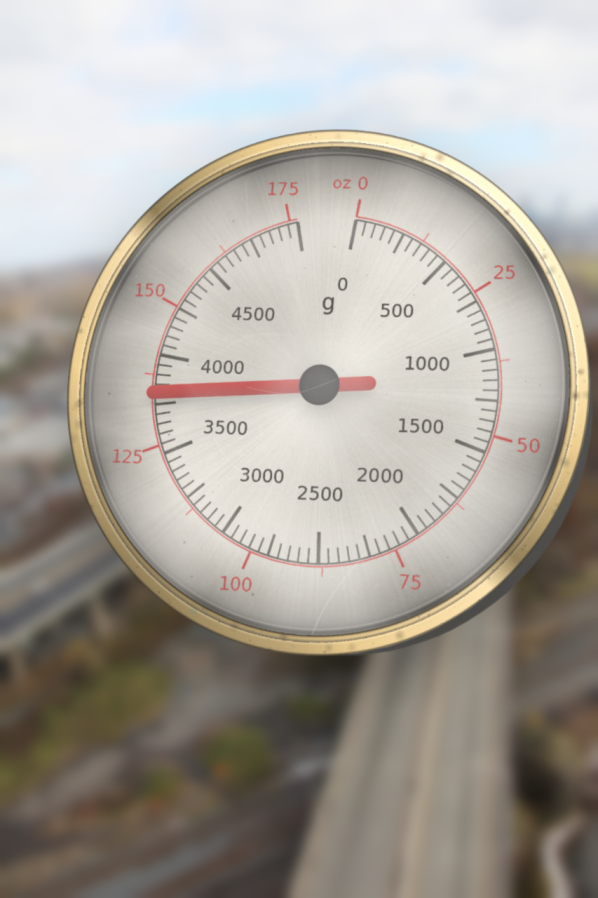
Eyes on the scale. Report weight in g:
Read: 3800 g
